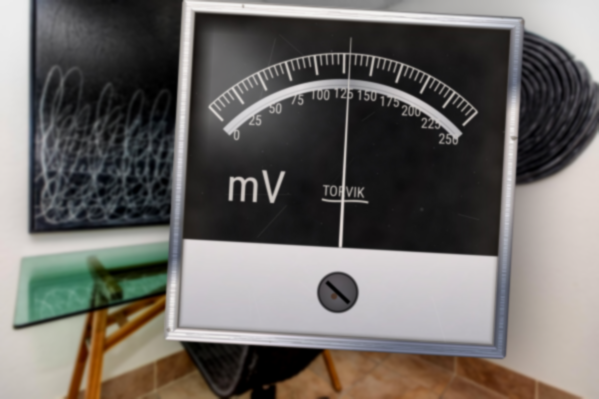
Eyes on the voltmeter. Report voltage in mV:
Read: 130 mV
